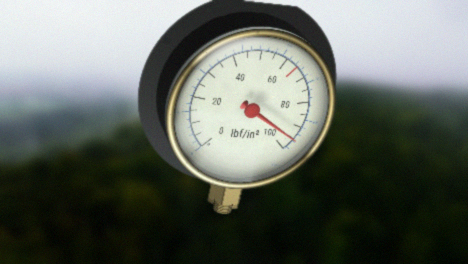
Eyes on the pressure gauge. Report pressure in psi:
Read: 95 psi
